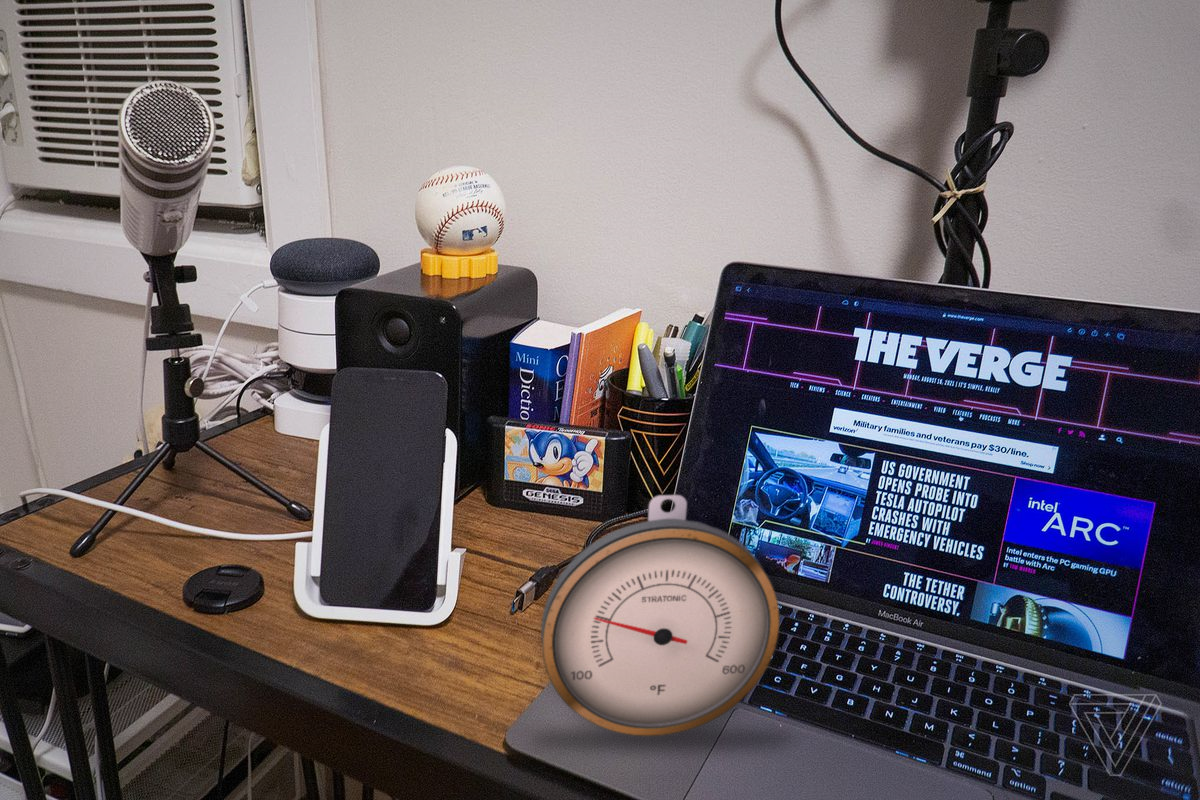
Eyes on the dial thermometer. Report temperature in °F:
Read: 200 °F
